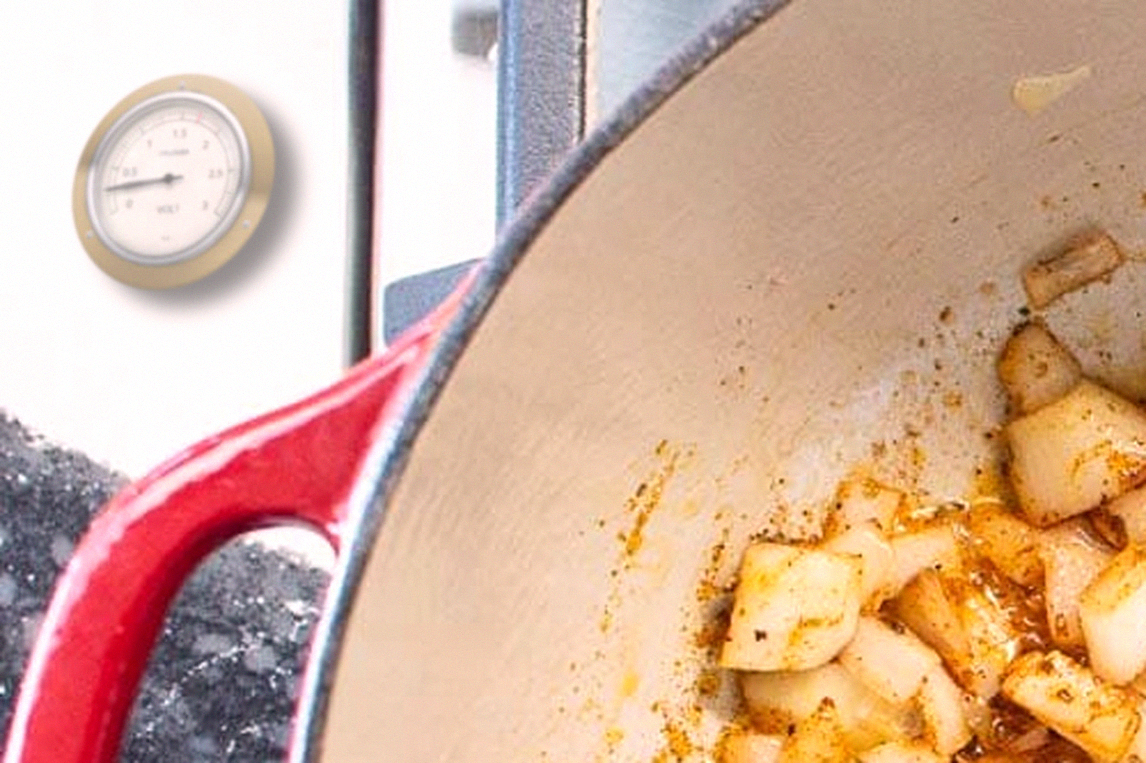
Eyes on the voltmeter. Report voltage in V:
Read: 0.25 V
